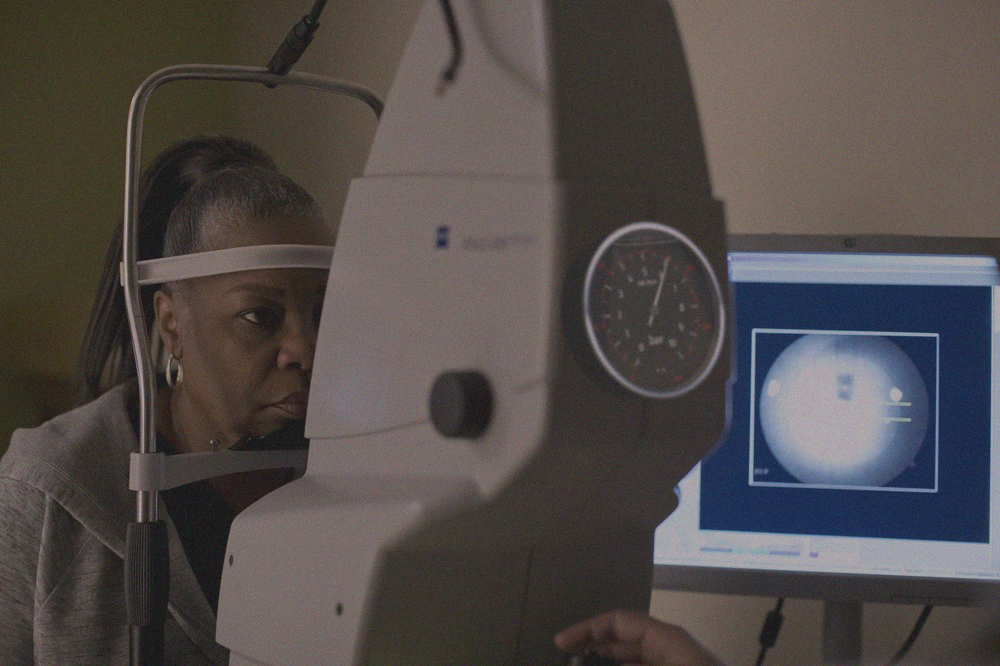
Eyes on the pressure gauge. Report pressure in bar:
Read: 6 bar
